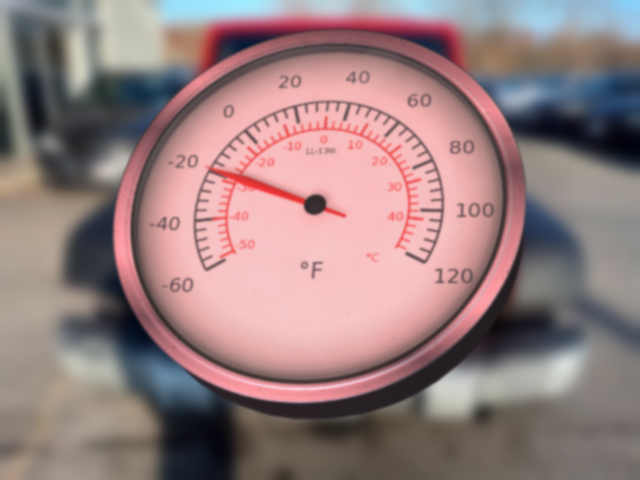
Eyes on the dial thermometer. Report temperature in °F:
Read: -20 °F
